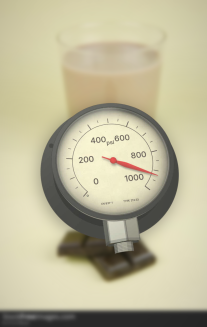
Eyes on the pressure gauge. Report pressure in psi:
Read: 925 psi
